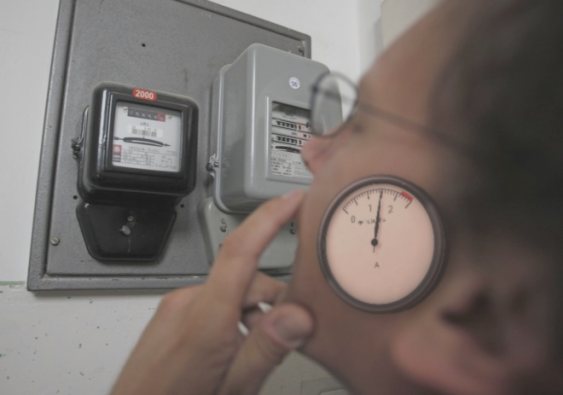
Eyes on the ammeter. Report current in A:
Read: 1.5 A
